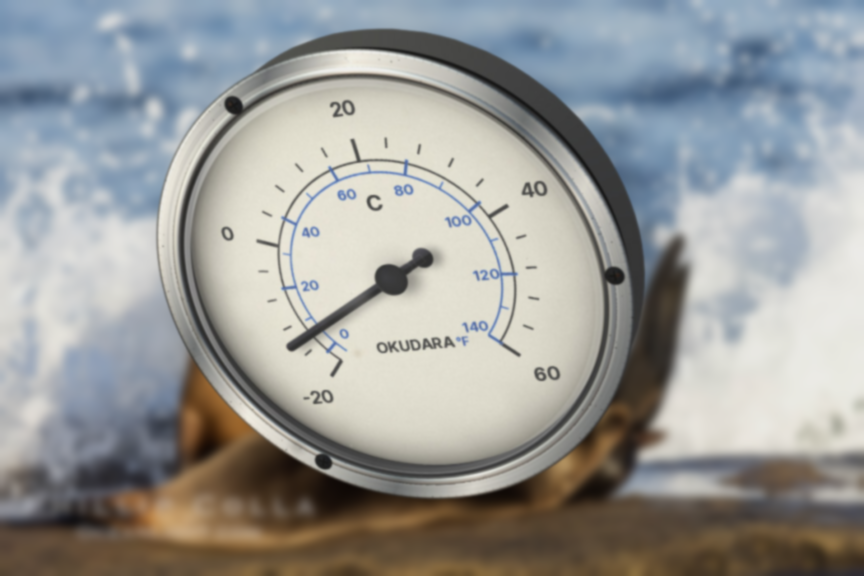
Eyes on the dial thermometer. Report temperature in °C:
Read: -14 °C
